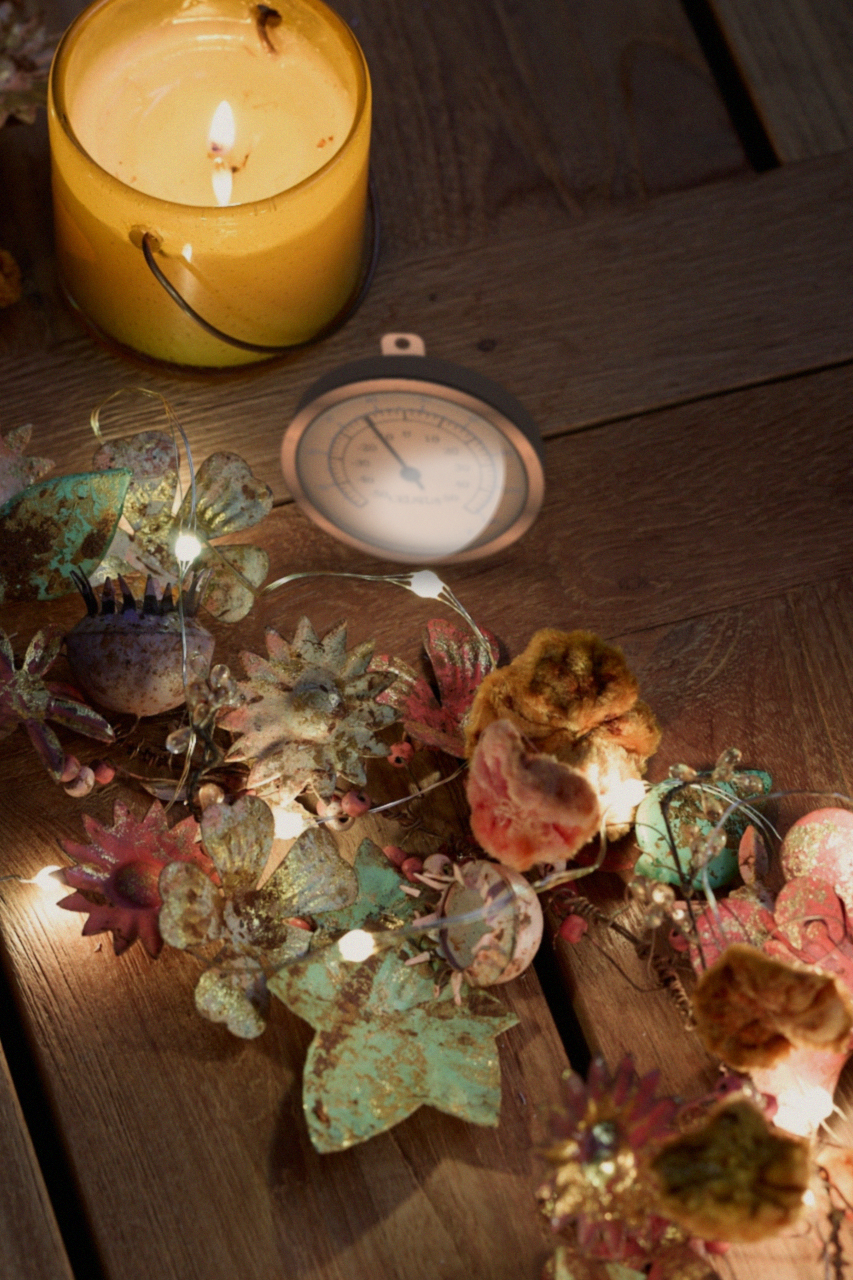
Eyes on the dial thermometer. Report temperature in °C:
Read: -10 °C
